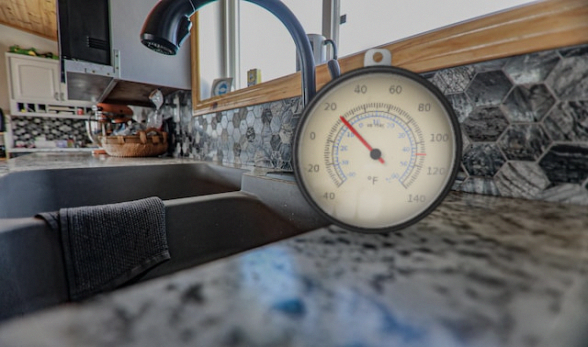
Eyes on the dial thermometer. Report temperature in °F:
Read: 20 °F
